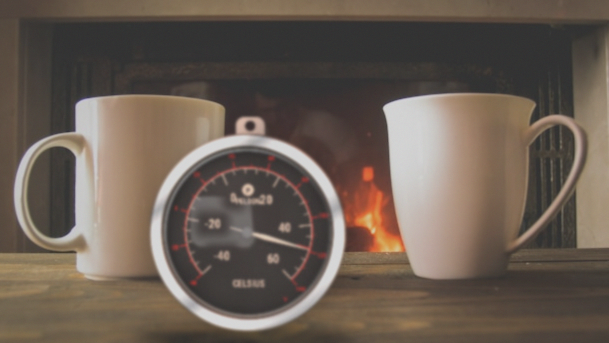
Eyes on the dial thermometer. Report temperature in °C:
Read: 48 °C
